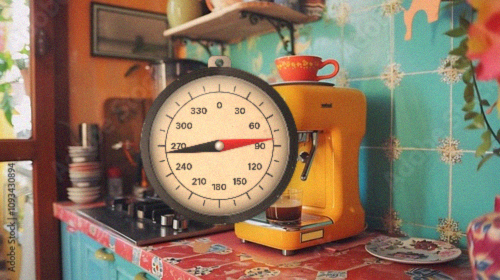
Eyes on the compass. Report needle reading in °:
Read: 82.5 °
